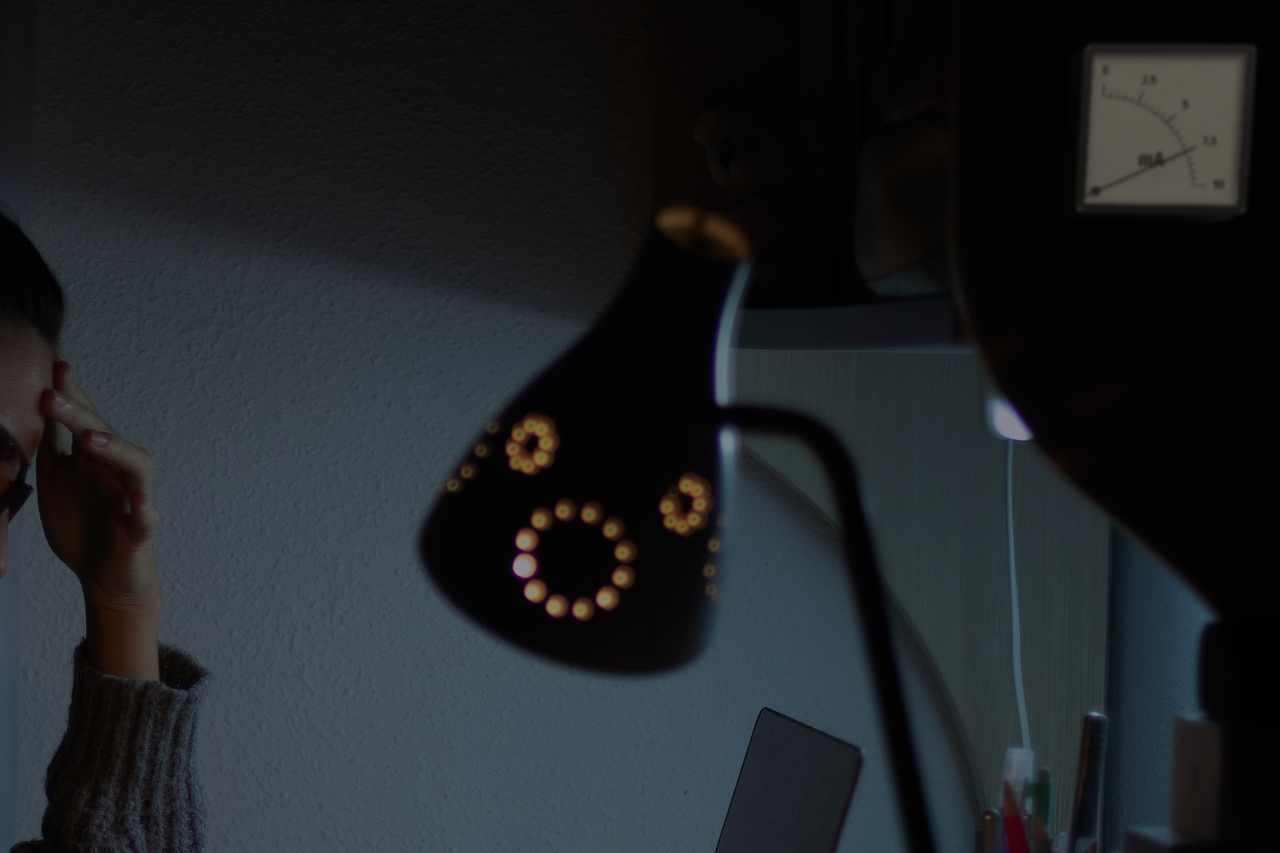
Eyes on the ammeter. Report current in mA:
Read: 7.5 mA
